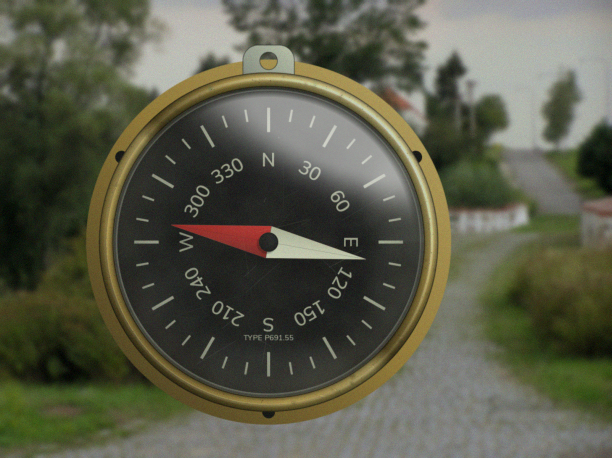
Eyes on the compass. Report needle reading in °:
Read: 280 °
